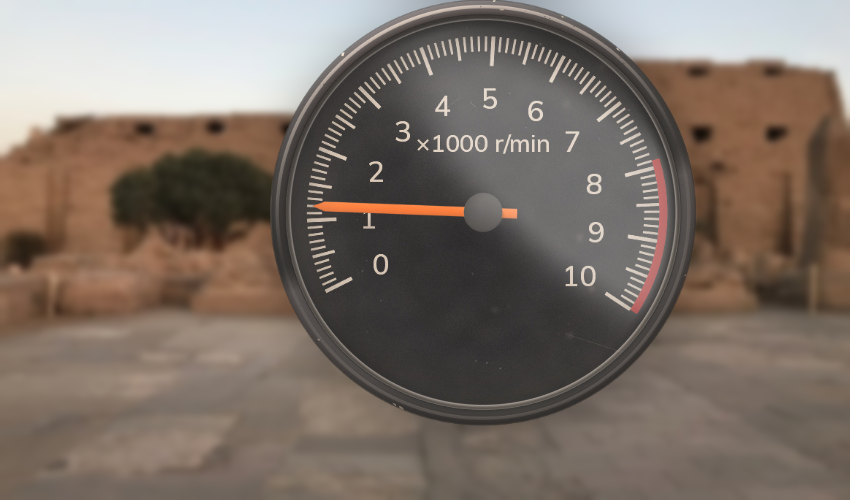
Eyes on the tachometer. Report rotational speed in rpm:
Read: 1200 rpm
